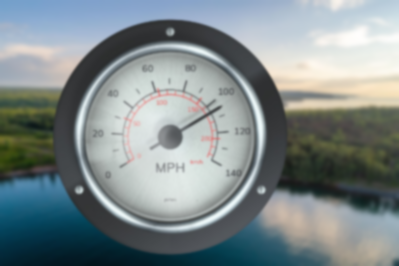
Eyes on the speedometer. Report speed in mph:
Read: 105 mph
